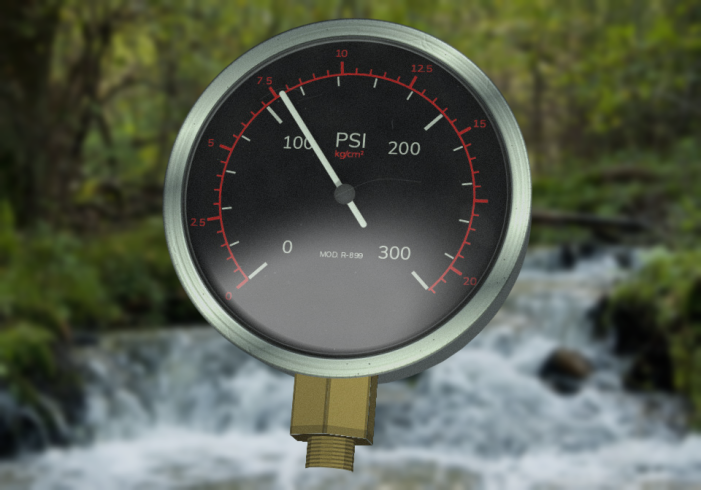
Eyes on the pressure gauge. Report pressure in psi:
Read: 110 psi
